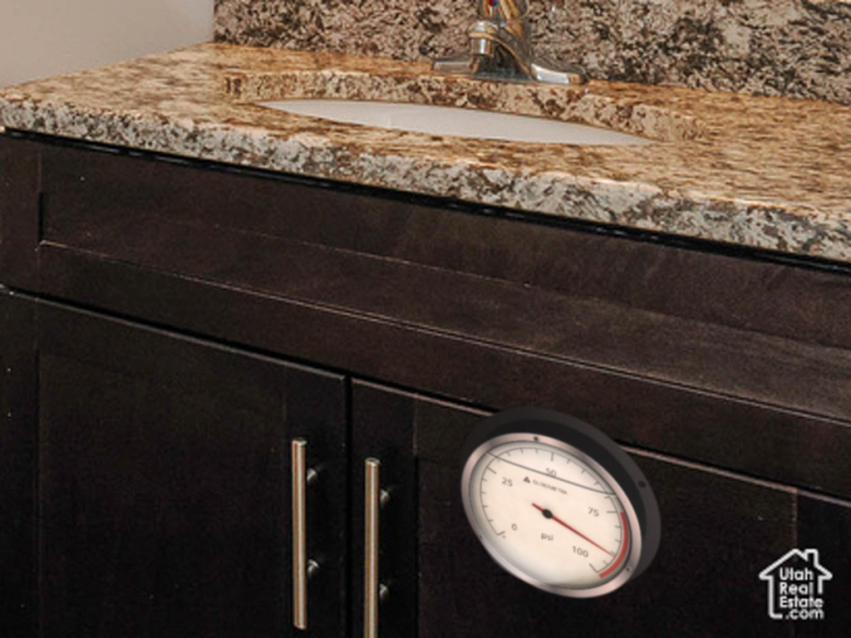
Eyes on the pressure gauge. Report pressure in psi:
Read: 90 psi
